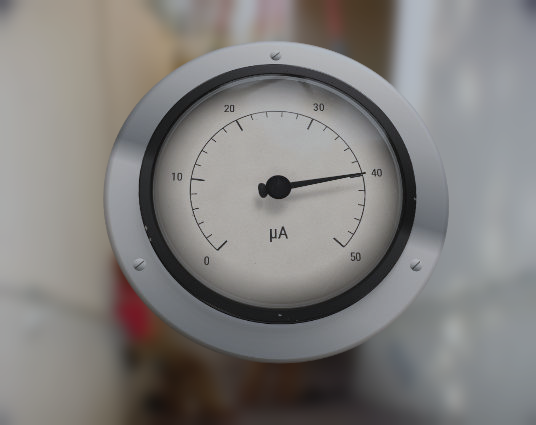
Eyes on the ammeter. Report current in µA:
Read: 40 µA
